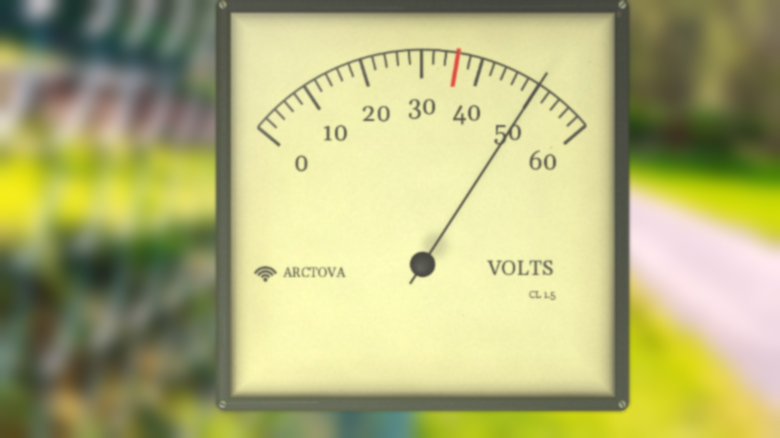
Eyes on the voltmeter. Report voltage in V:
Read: 50 V
